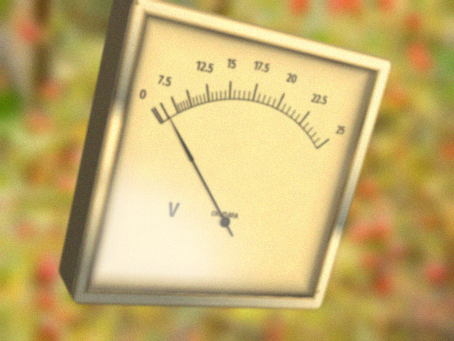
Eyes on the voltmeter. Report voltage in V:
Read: 5 V
